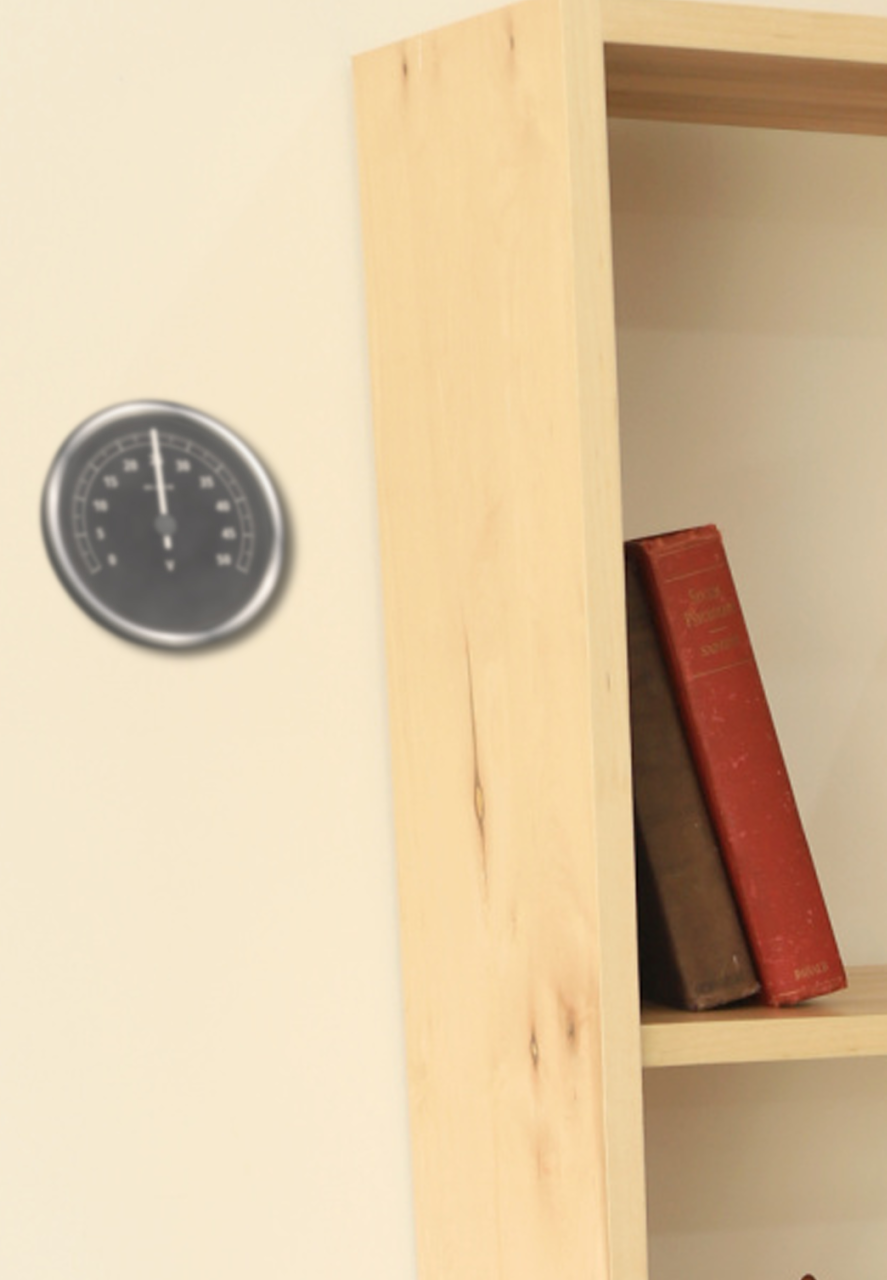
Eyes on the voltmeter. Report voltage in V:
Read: 25 V
